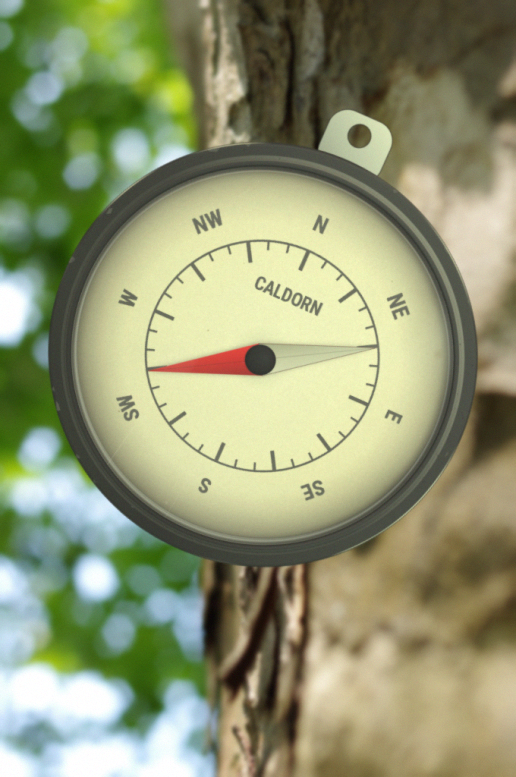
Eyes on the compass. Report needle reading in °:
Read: 240 °
